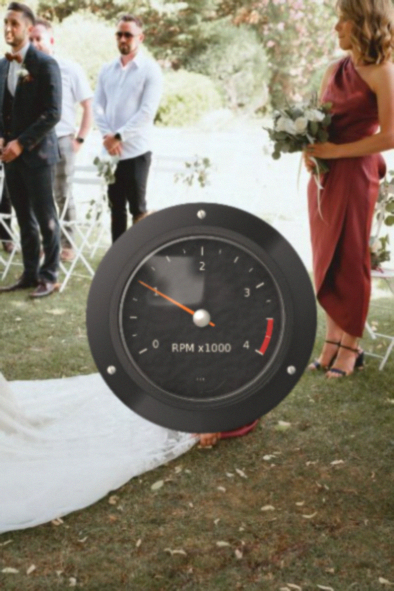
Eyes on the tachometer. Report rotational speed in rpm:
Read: 1000 rpm
